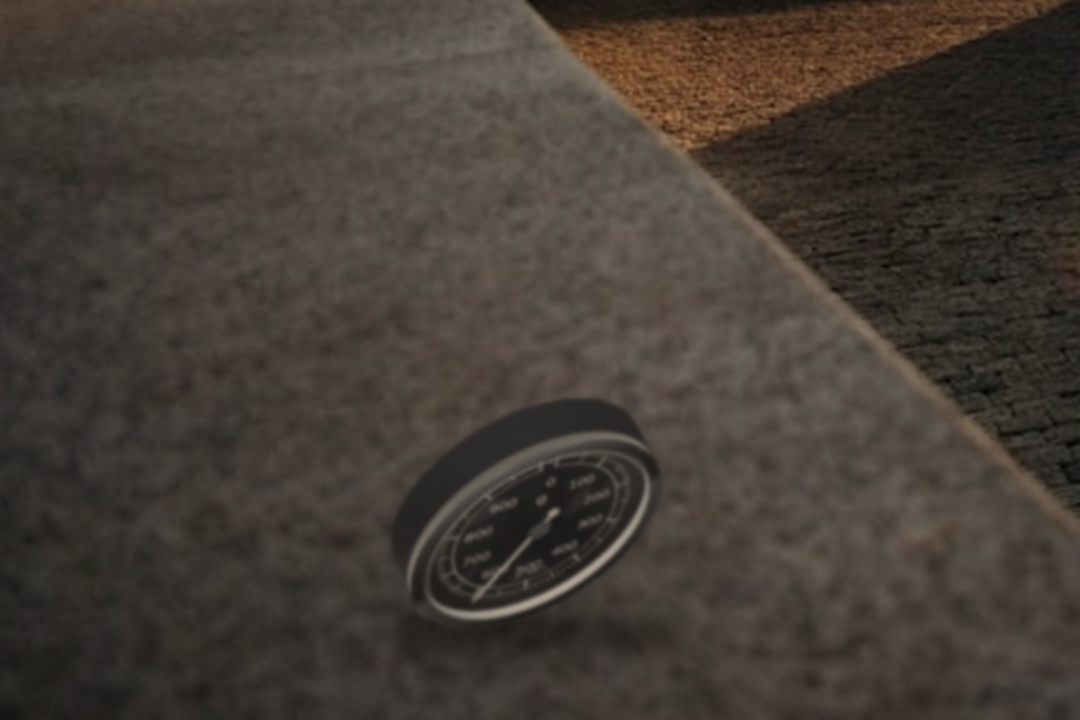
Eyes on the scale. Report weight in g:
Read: 600 g
